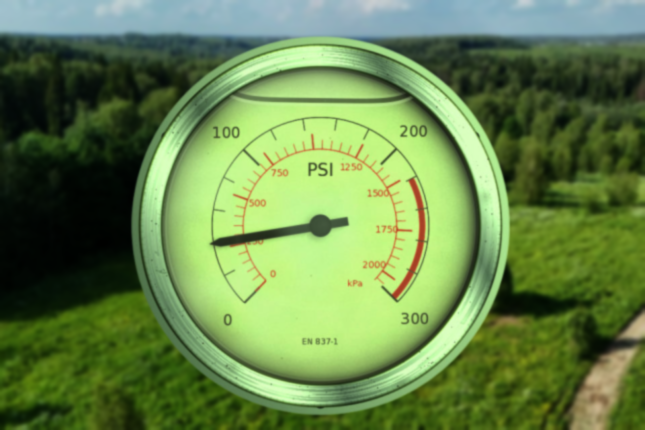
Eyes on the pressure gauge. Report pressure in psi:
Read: 40 psi
